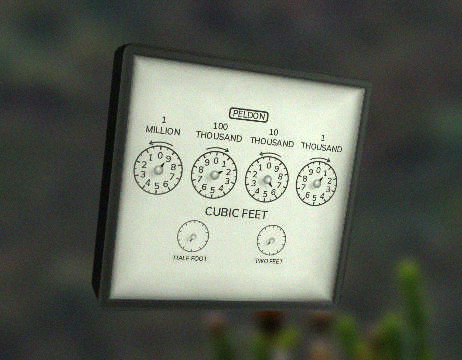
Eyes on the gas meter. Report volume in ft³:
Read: 916100 ft³
